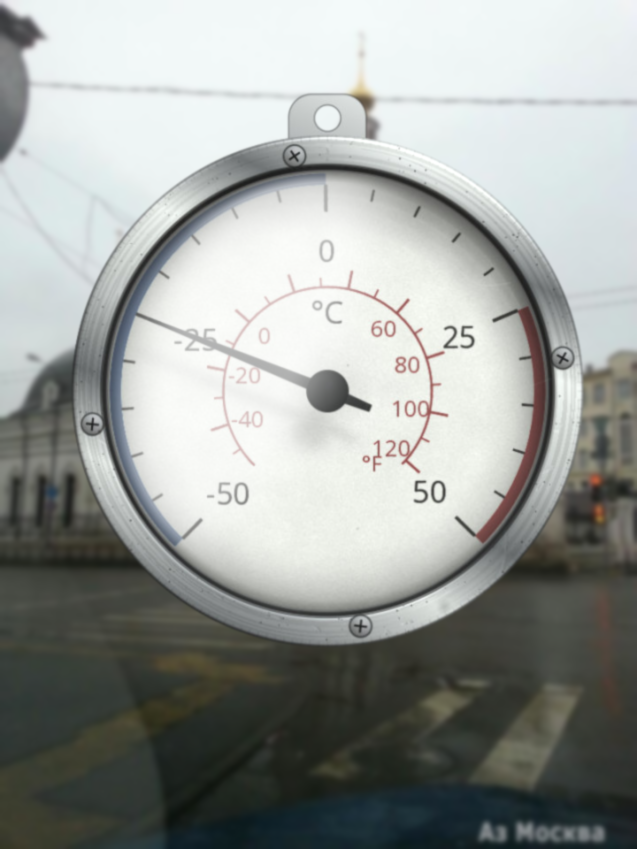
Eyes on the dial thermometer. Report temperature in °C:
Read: -25 °C
